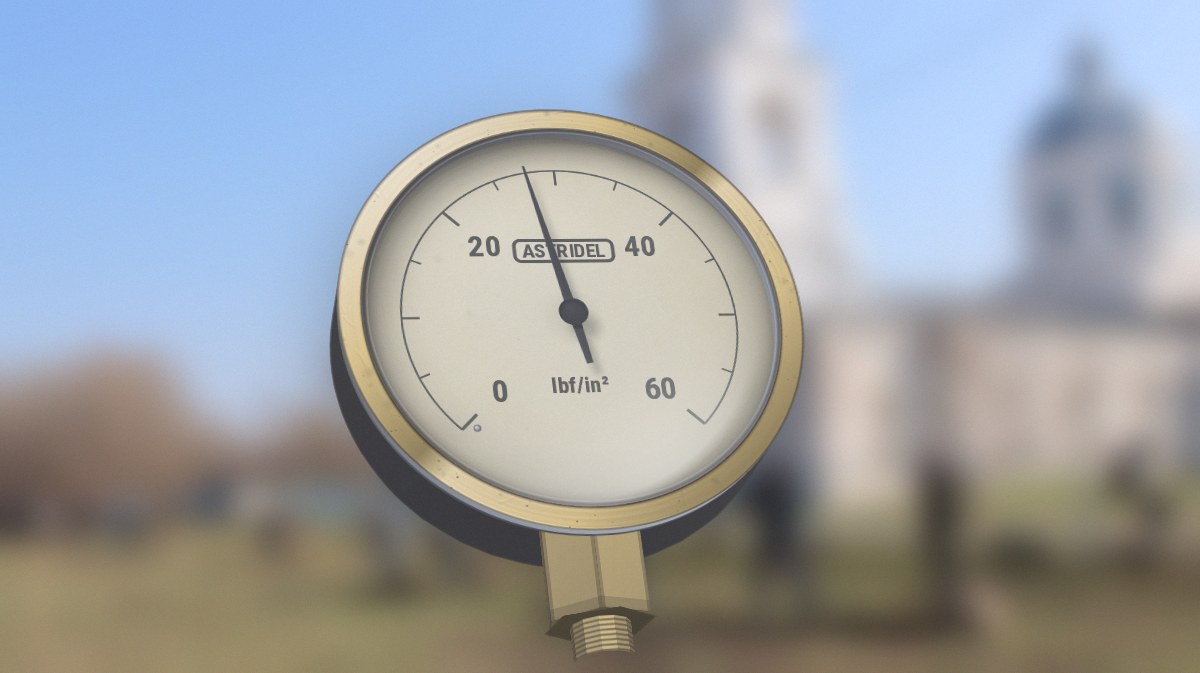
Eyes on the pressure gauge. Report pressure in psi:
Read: 27.5 psi
